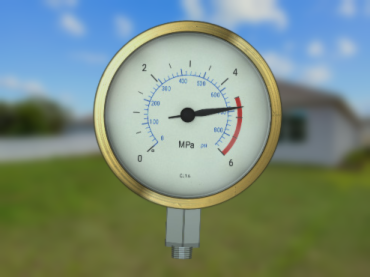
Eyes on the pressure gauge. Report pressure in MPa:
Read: 4.75 MPa
